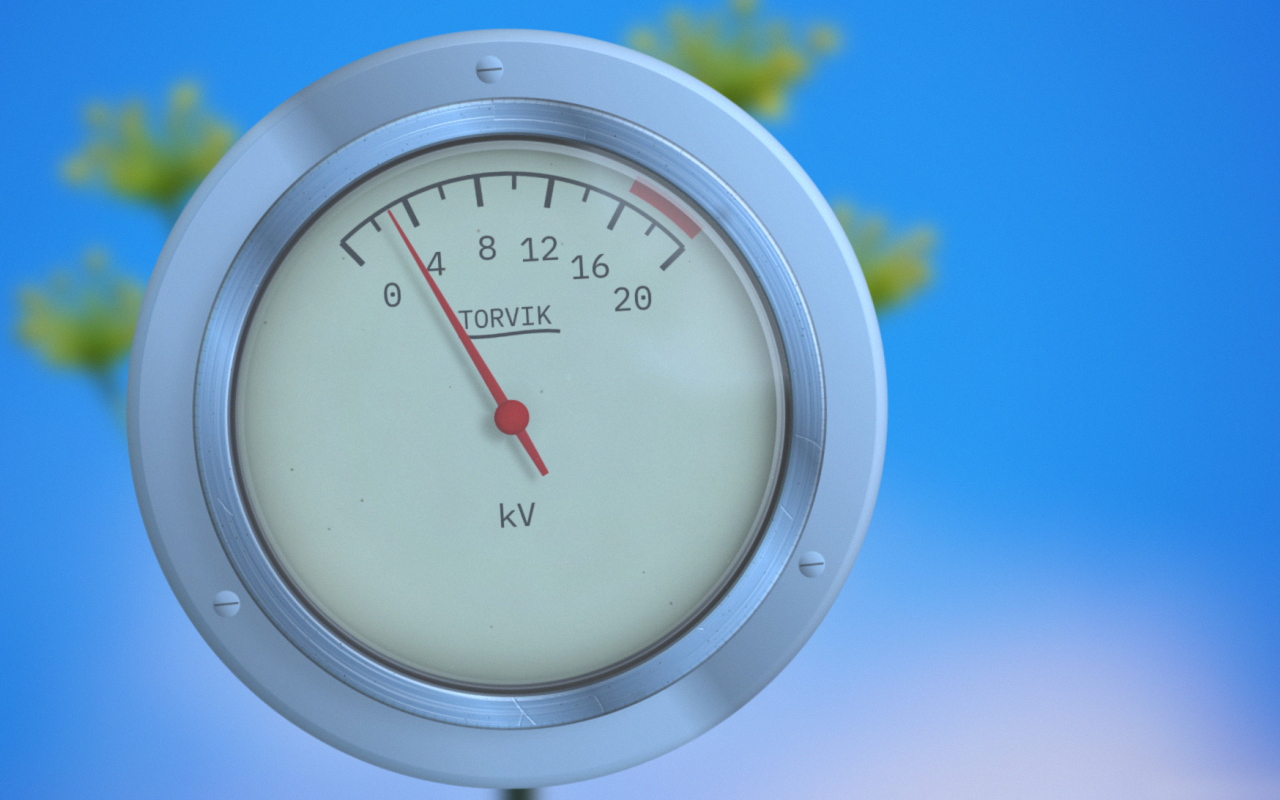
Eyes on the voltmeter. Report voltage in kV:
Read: 3 kV
